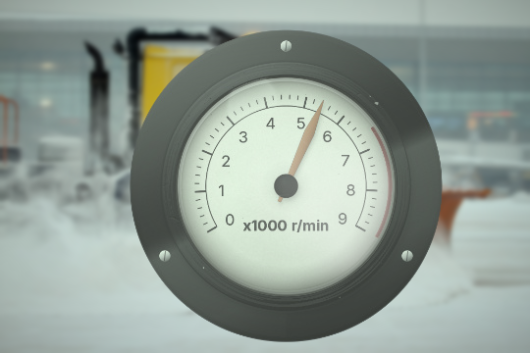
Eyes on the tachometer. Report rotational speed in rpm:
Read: 5400 rpm
